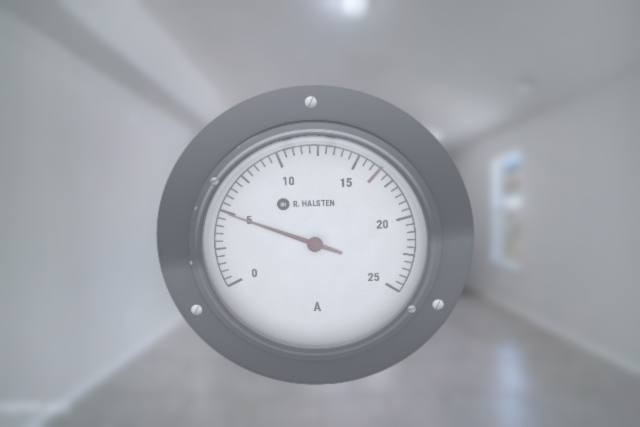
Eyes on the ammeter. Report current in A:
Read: 5 A
